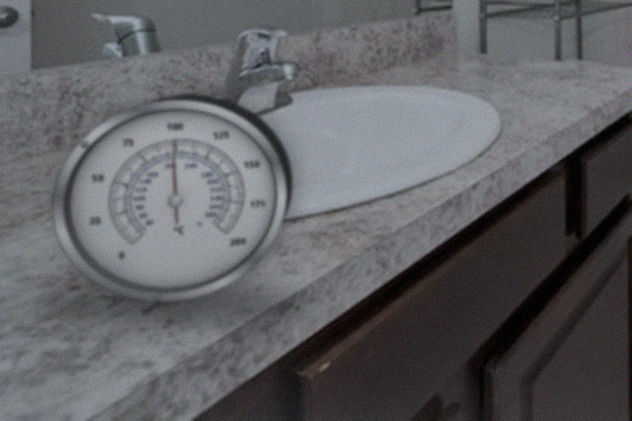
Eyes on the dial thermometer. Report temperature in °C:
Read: 100 °C
